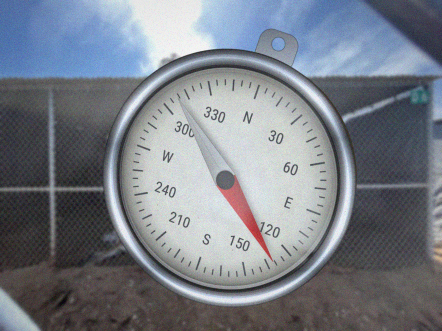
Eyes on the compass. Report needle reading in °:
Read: 130 °
